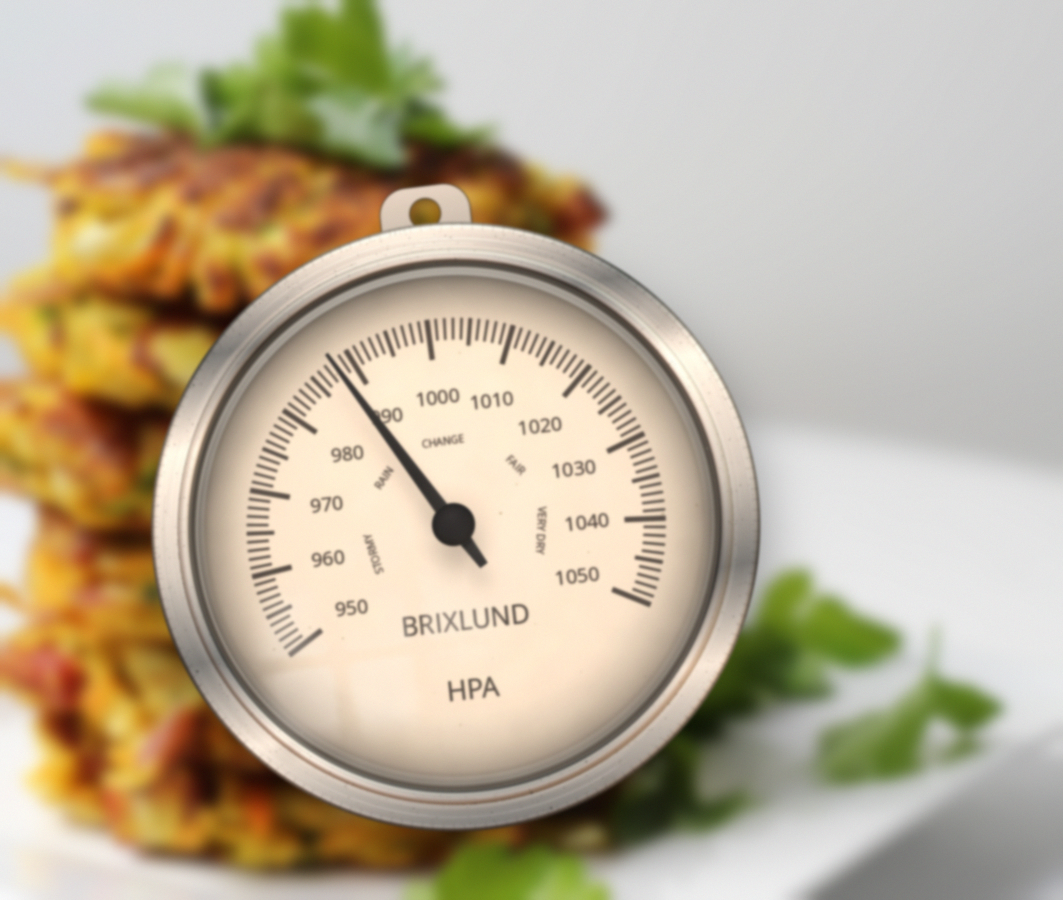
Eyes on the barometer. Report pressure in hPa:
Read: 988 hPa
